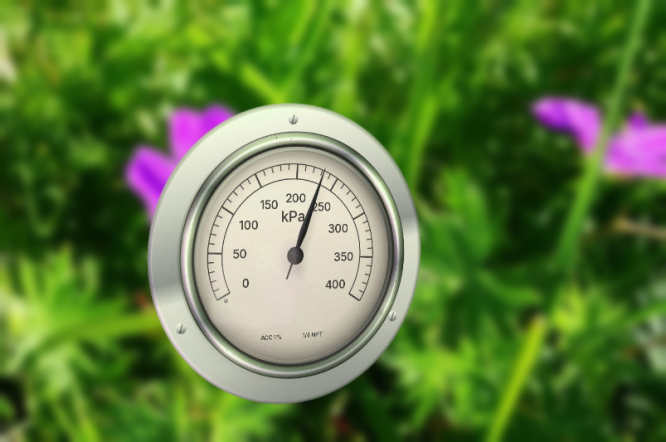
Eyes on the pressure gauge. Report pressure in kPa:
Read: 230 kPa
